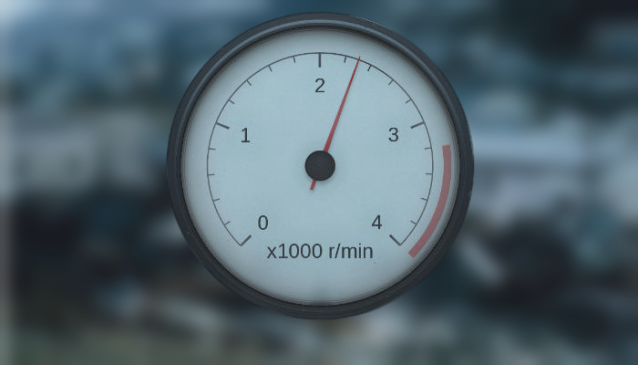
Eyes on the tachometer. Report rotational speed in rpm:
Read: 2300 rpm
